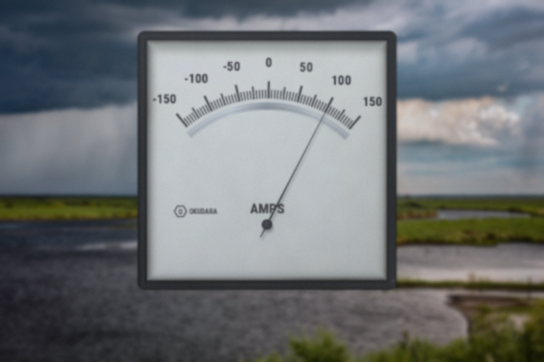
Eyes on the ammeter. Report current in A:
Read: 100 A
